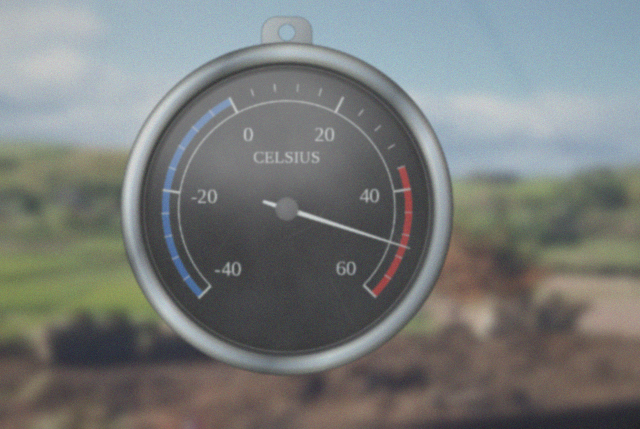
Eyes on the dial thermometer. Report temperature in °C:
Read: 50 °C
